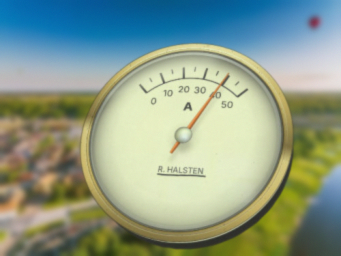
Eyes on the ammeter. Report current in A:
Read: 40 A
